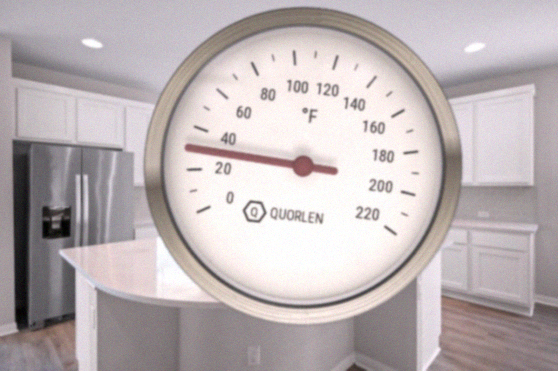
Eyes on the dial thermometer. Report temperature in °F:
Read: 30 °F
